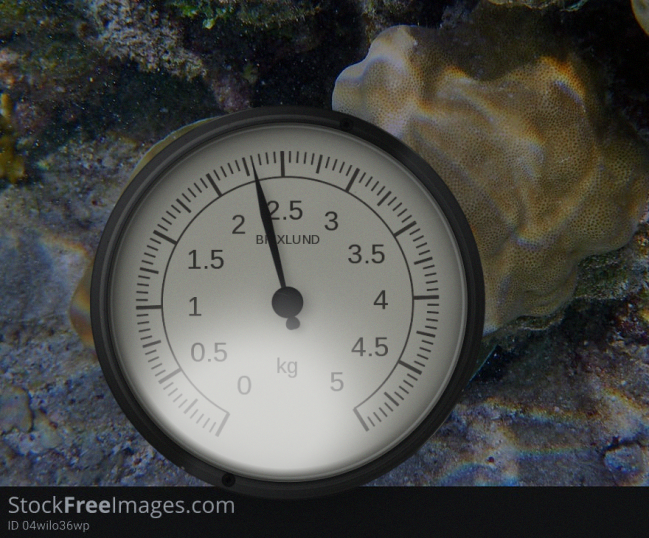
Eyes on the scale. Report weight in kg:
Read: 2.3 kg
